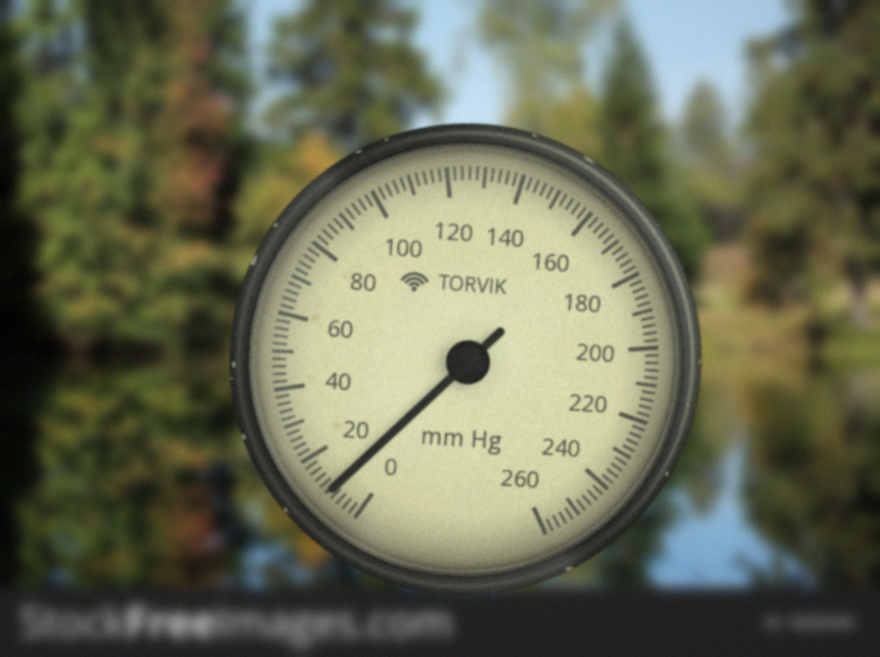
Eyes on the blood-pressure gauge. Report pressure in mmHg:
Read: 10 mmHg
